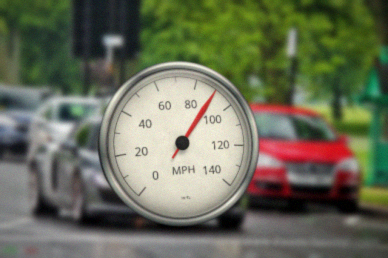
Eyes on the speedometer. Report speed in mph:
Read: 90 mph
